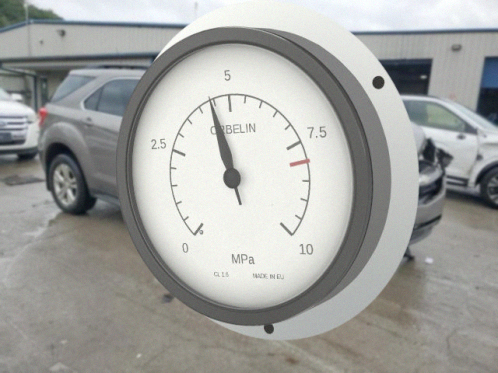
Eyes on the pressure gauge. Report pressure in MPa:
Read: 4.5 MPa
